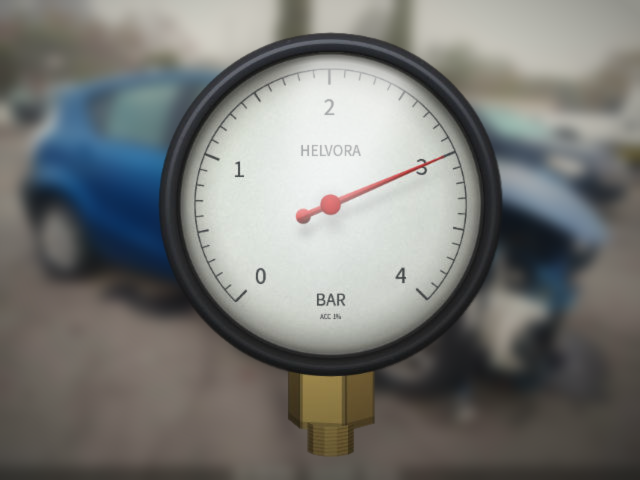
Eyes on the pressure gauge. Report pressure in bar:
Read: 3 bar
